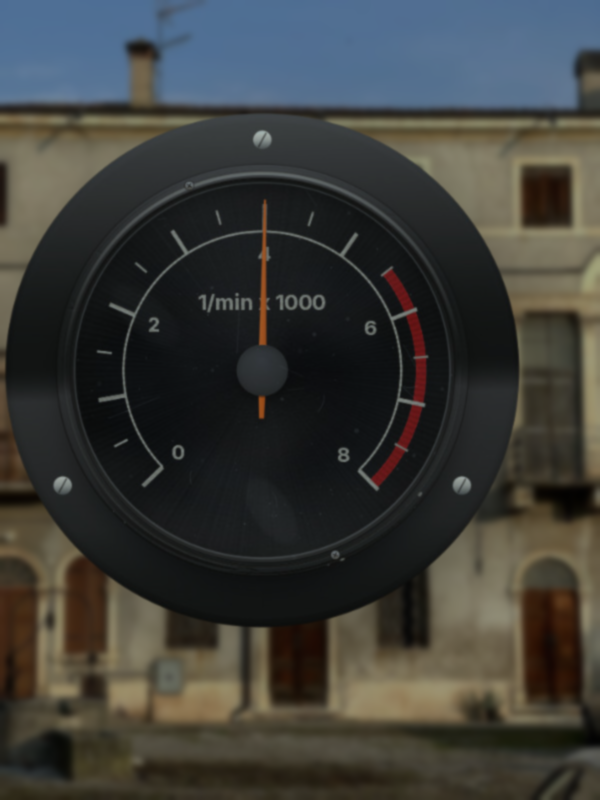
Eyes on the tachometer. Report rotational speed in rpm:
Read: 4000 rpm
